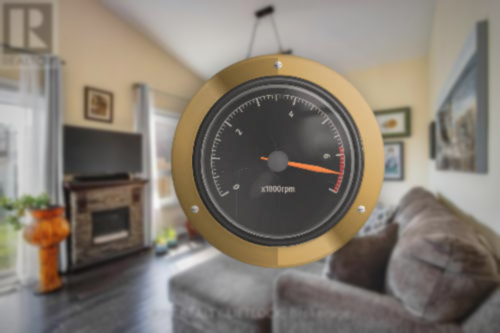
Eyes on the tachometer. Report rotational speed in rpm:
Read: 6500 rpm
